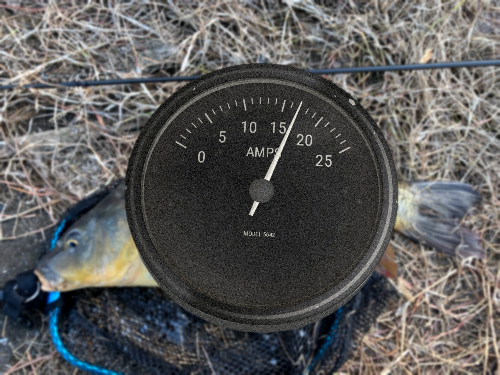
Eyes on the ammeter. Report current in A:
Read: 17 A
